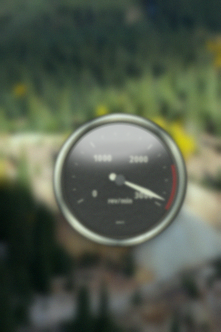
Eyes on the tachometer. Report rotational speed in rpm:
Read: 2900 rpm
